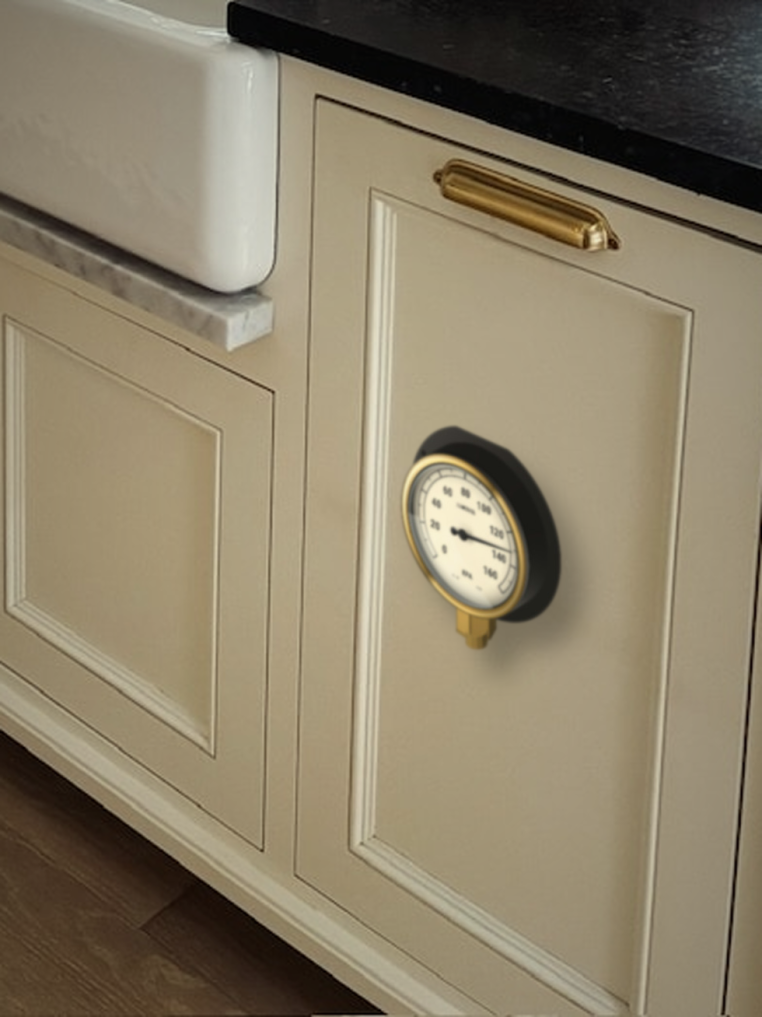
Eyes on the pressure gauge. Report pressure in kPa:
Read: 130 kPa
